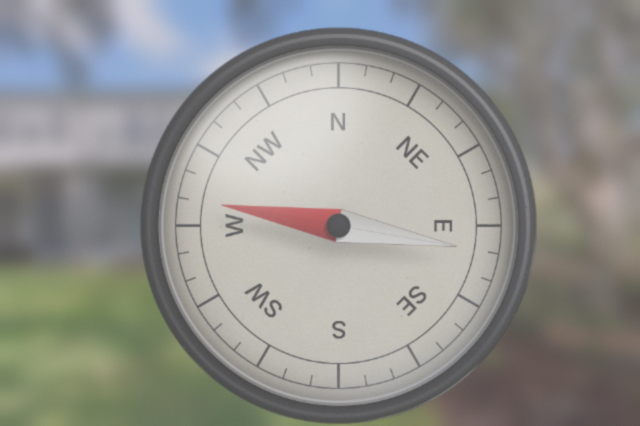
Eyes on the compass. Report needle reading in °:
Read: 280 °
